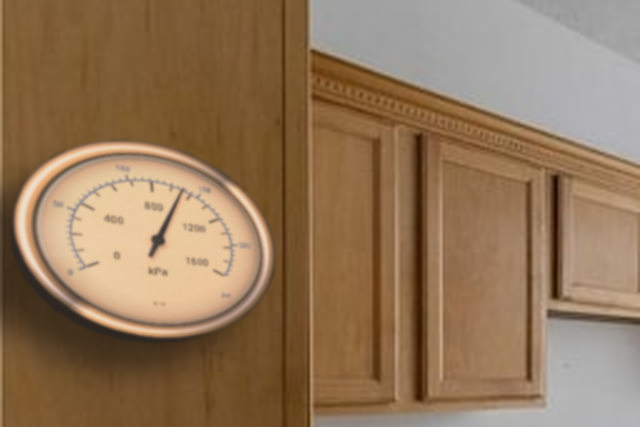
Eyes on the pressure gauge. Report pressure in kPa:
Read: 950 kPa
